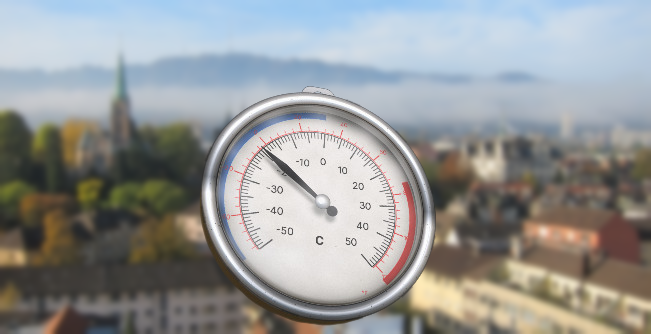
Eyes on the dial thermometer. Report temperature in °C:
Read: -20 °C
